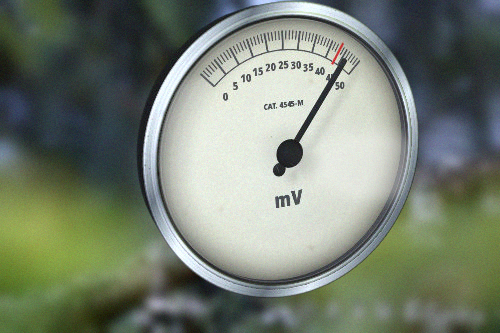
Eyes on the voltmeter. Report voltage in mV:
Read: 45 mV
